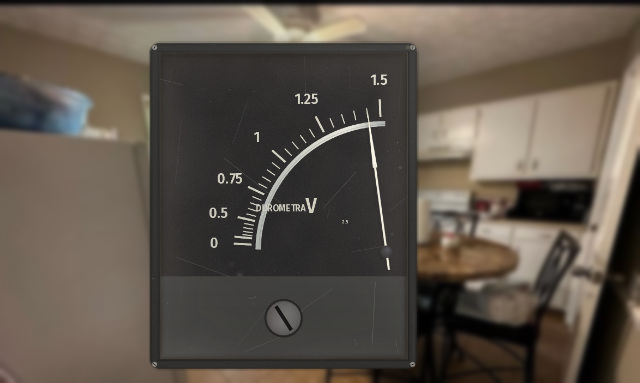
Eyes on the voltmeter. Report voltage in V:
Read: 1.45 V
